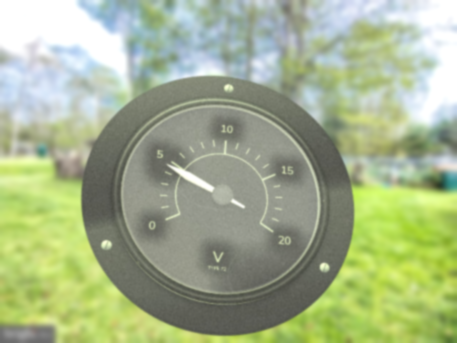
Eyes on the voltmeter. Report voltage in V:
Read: 4.5 V
